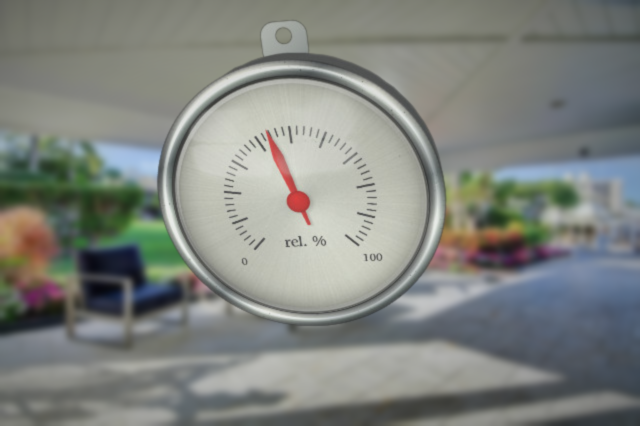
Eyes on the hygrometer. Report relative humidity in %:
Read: 44 %
